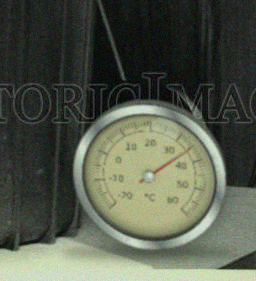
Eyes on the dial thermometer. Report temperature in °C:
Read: 35 °C
